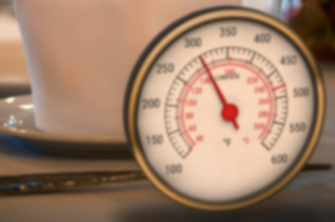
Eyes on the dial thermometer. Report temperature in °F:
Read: 300 °F
